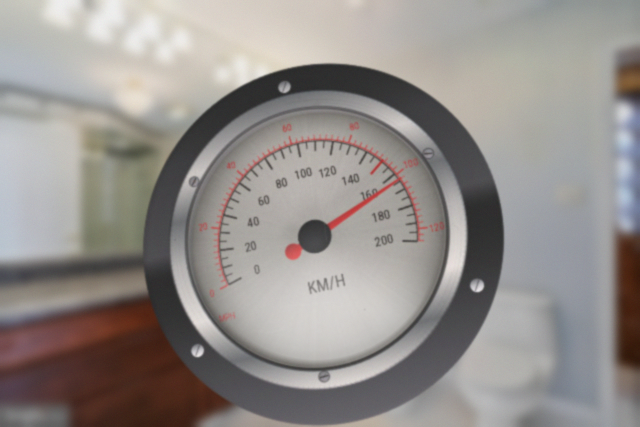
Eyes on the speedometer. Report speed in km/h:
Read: 165 km/h
